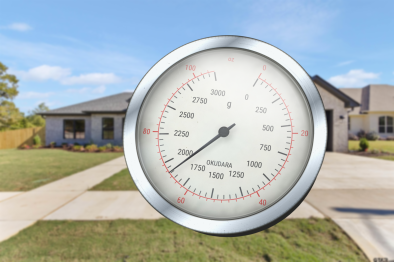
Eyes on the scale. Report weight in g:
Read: 1900 g
